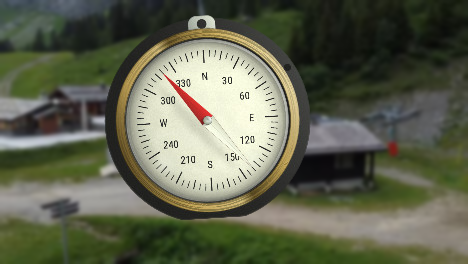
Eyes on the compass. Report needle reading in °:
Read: 320 °
